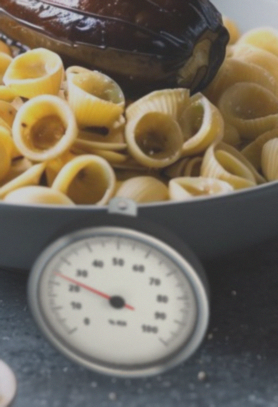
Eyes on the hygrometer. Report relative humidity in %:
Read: 25 %
